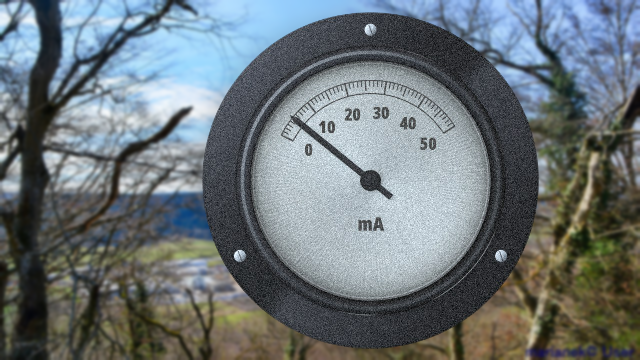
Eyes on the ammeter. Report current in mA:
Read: 5 mA
